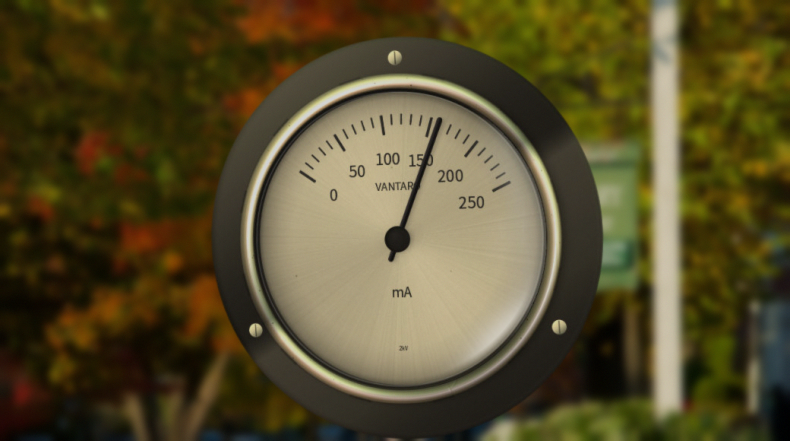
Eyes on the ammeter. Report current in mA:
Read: 160 mA
